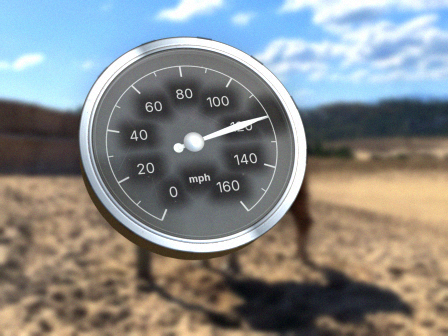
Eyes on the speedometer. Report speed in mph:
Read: 120 mph
